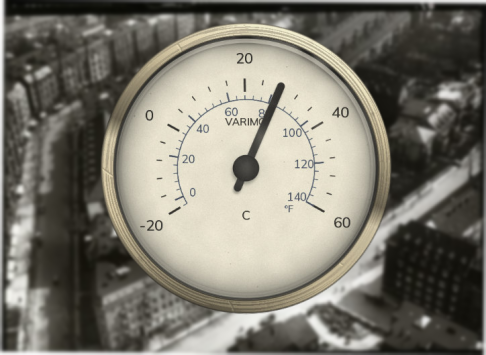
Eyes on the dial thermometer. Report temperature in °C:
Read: 28 °C
